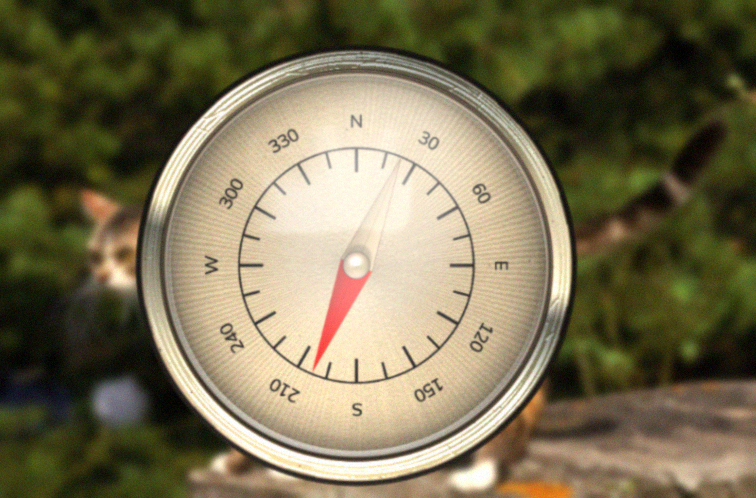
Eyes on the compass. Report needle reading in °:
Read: 202.5 °
